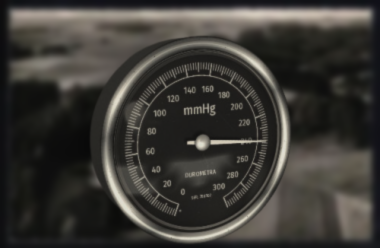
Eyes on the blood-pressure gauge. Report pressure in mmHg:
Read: 240 mmHg
